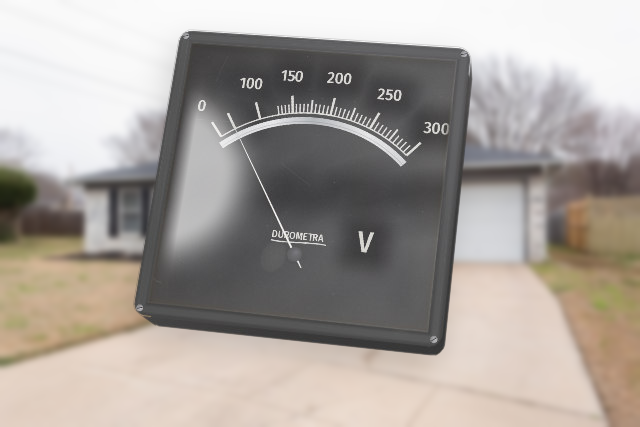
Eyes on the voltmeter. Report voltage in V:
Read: 50 V
